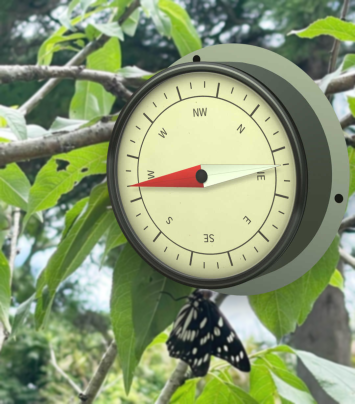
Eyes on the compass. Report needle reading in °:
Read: 220 °
